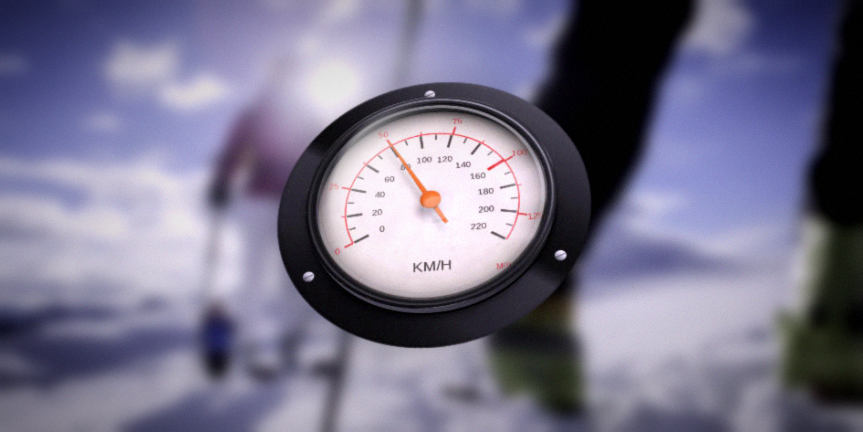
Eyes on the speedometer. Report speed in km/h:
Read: 80 km/h
